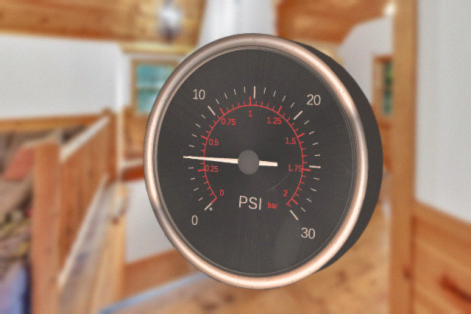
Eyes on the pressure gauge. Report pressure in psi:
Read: 5 psi
